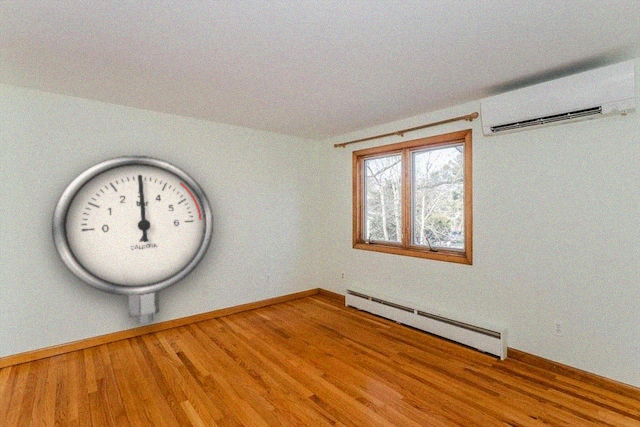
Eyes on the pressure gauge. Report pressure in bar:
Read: 3 bar
